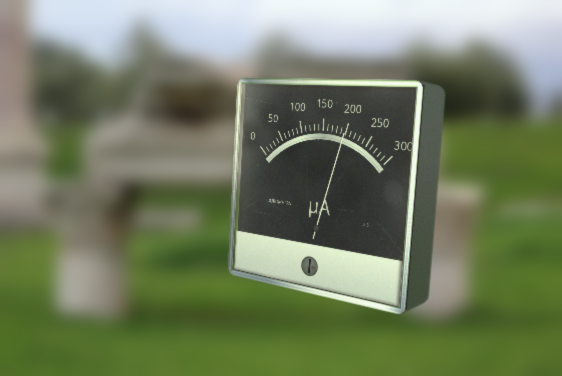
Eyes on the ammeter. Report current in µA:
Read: 200 µA
